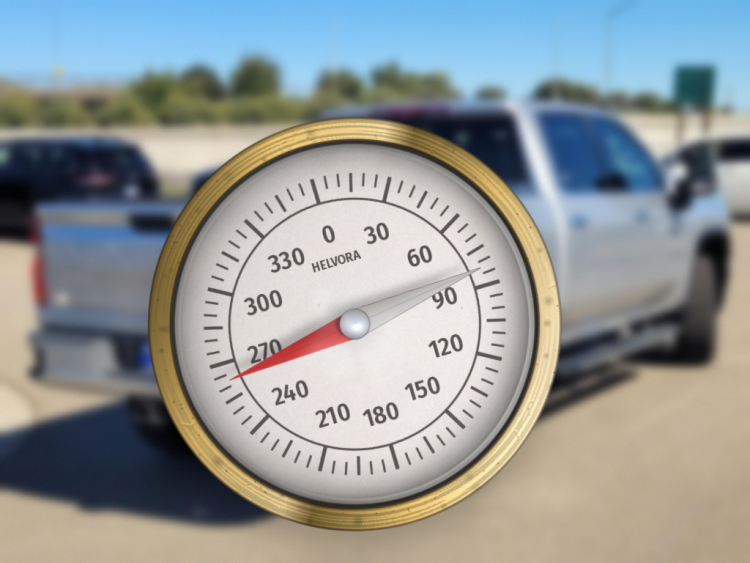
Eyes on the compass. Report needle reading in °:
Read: 262.5 °
